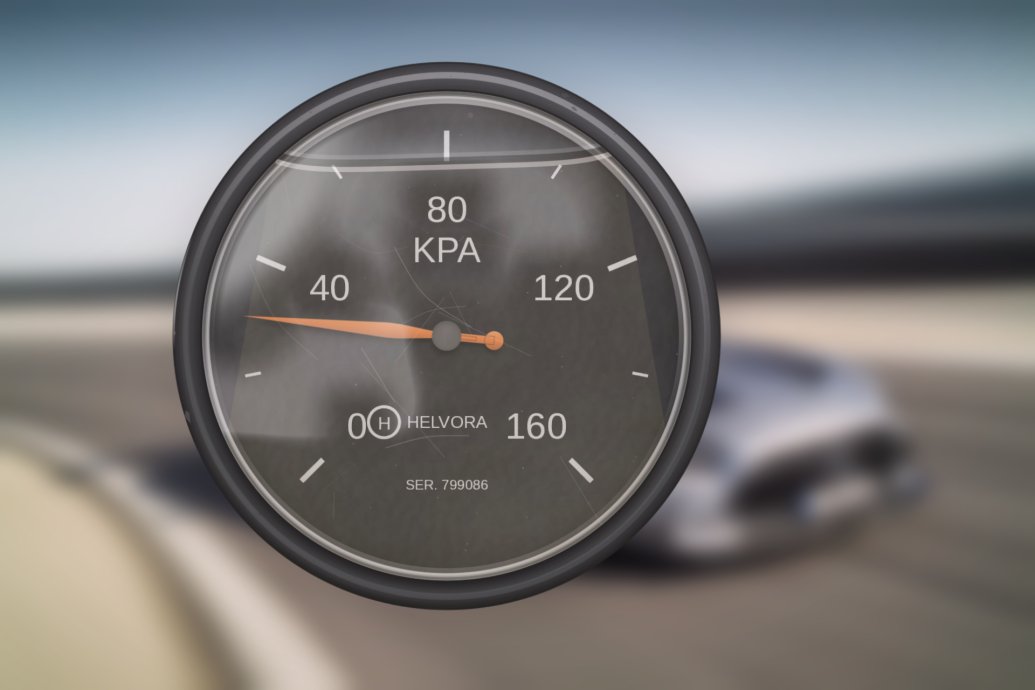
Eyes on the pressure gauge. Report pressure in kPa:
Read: 30 kPa
